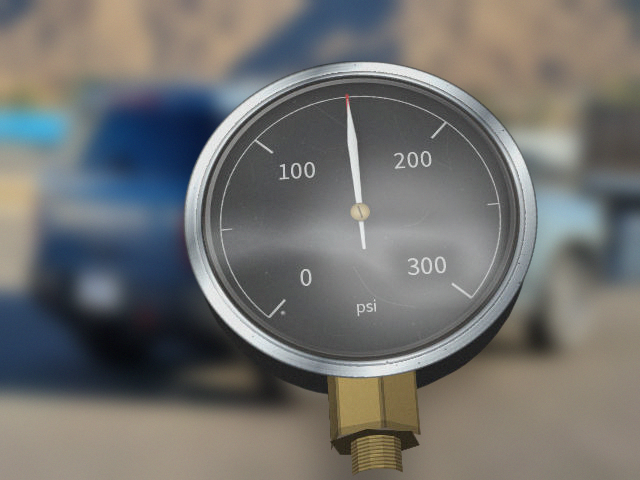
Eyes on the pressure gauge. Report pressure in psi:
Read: 150 psi
